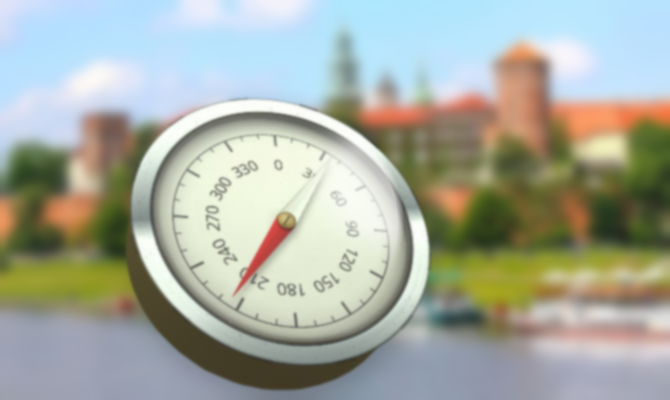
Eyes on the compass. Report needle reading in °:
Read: 215 °
